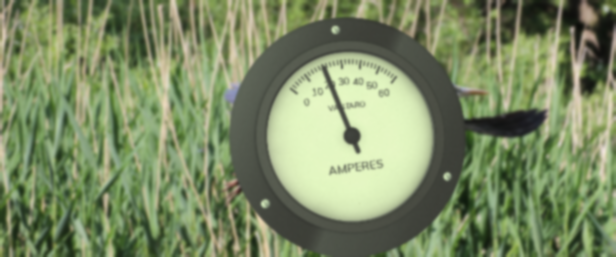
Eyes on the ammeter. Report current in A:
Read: 20 A
